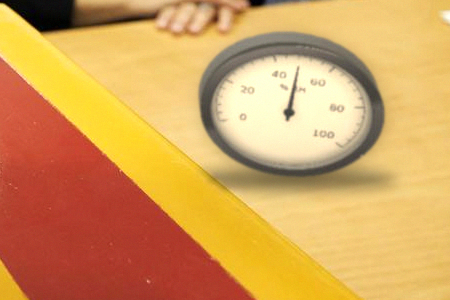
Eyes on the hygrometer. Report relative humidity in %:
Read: 48 %
